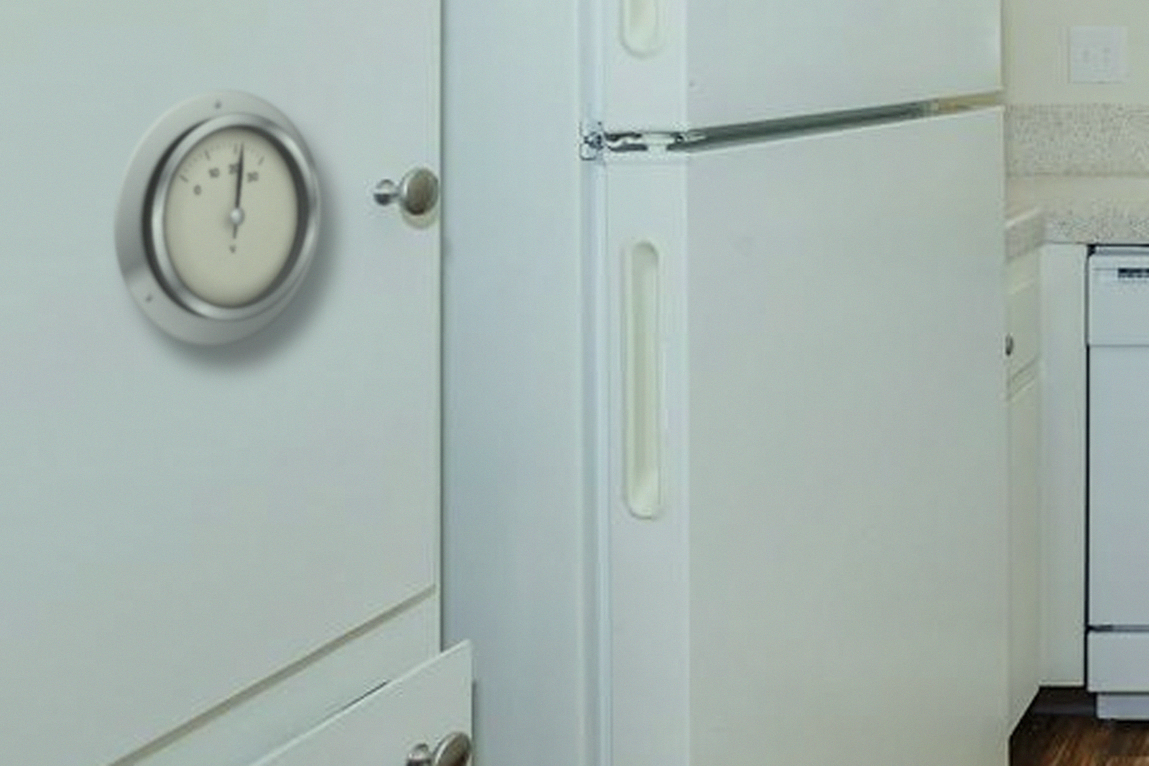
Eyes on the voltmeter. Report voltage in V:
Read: 20 V
